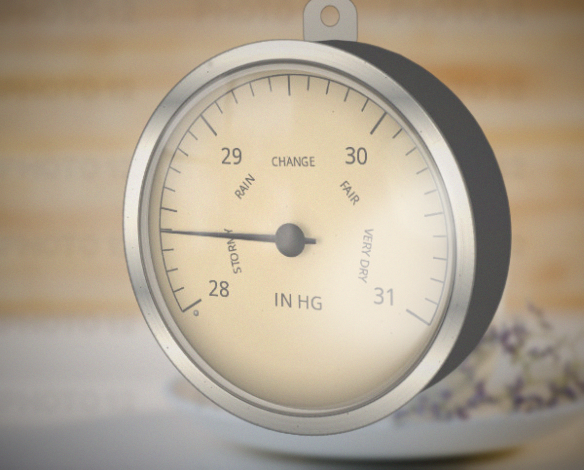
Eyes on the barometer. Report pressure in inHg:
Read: 28.4 inHg
